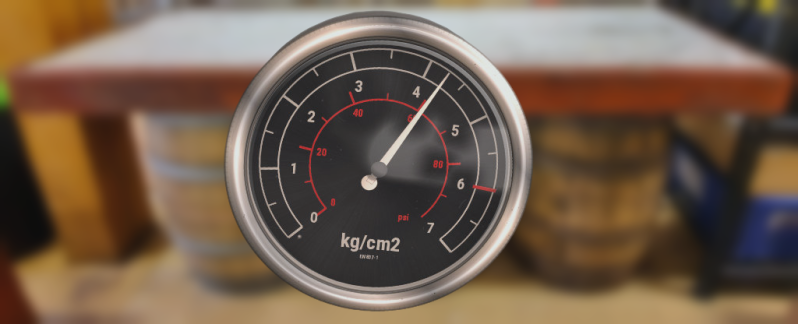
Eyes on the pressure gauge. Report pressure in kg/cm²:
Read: 4.25 kg/cm²
